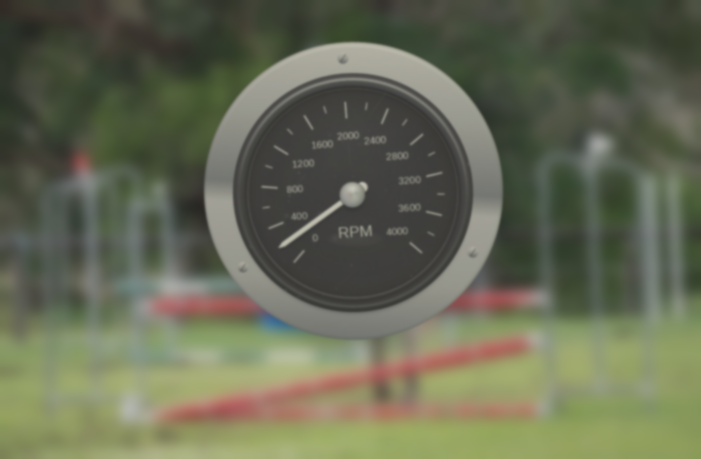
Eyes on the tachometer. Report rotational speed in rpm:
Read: 200 rpm
